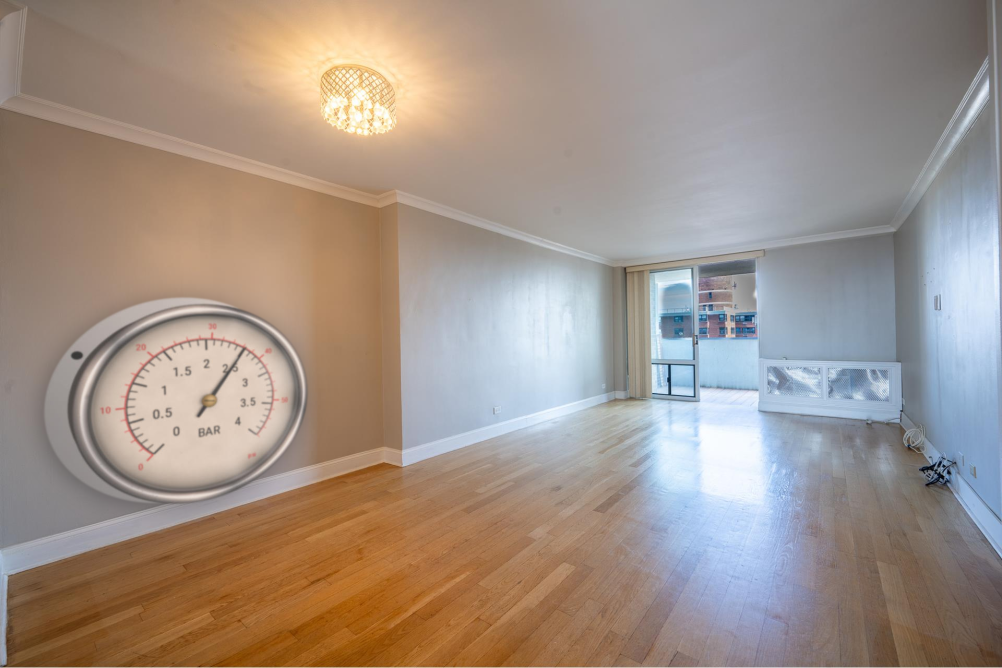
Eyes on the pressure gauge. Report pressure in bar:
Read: 2.5 bar
